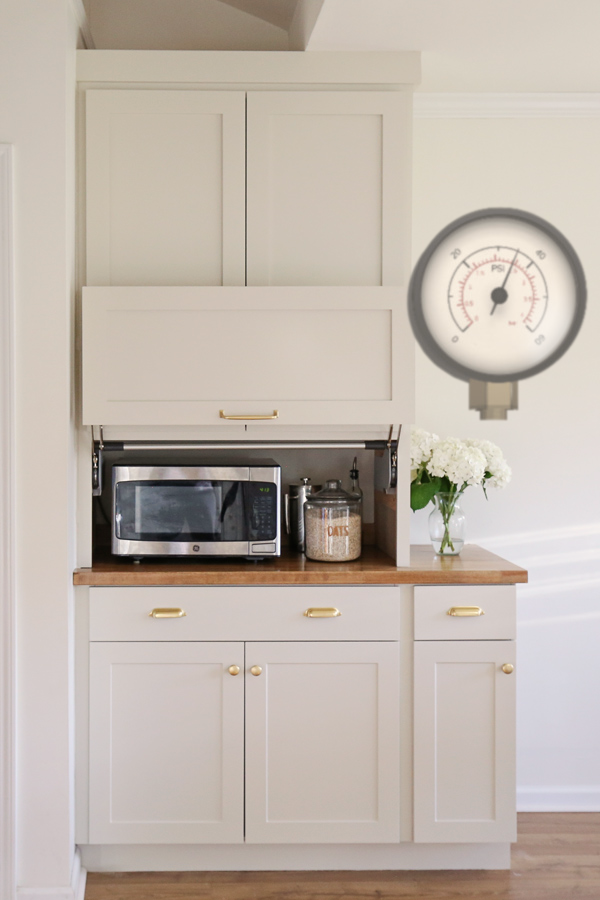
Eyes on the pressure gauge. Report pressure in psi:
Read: 35 psi
